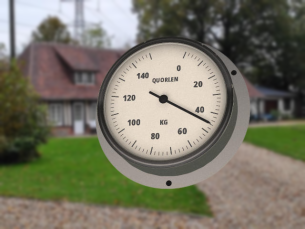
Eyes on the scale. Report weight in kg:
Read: 46 kg
